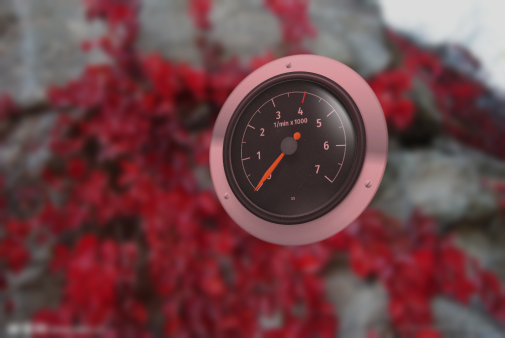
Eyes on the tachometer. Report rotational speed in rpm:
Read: 0 rpm
